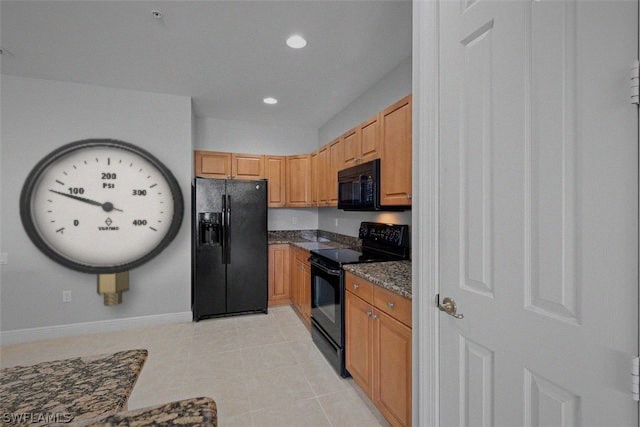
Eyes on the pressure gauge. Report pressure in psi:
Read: 80 psi
